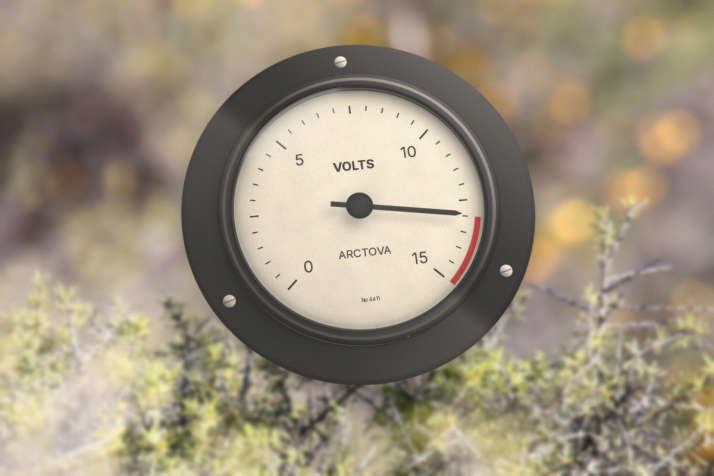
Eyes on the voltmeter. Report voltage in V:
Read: 13 V
